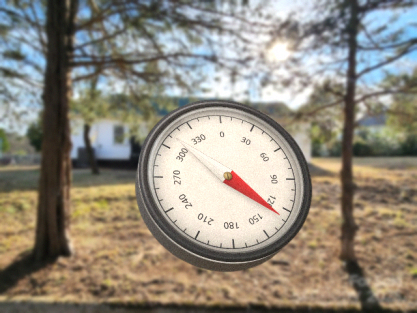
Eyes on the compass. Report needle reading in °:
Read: 130 °
